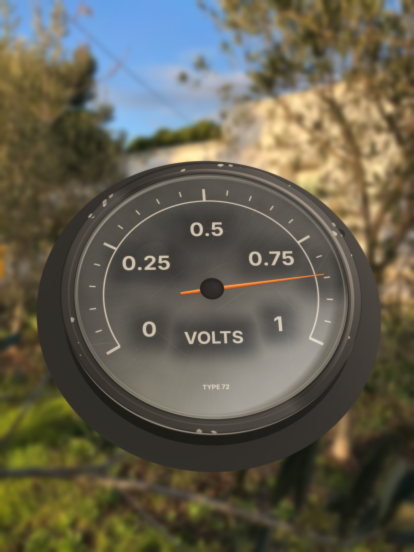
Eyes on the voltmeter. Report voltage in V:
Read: 0.85 V
